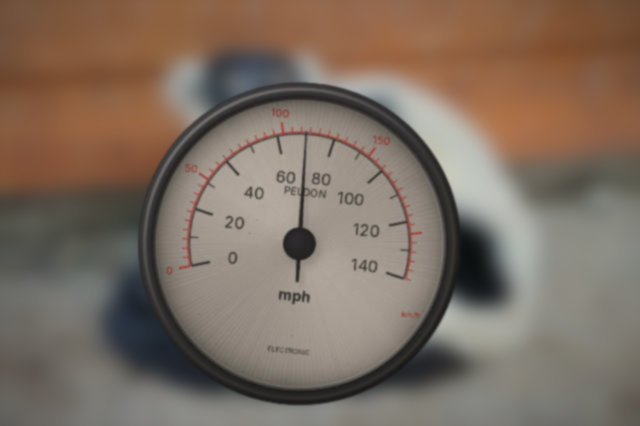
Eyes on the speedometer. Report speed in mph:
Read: 70 mph
